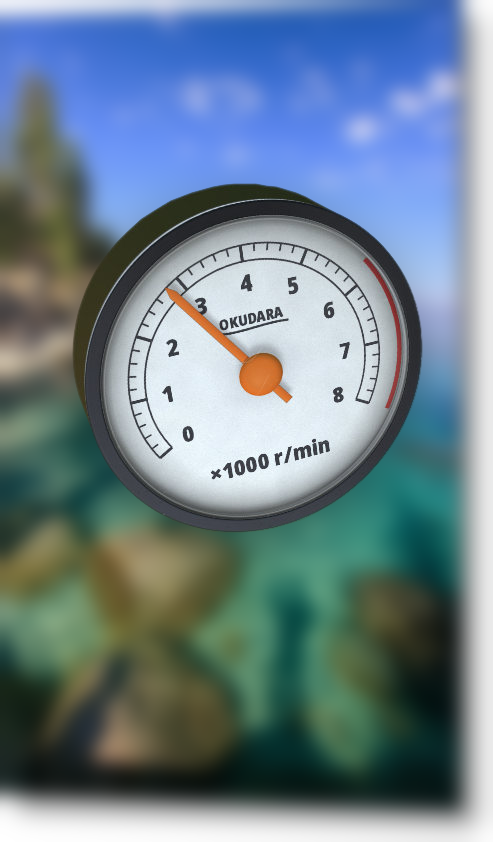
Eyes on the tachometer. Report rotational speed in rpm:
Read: 2800 rpm
